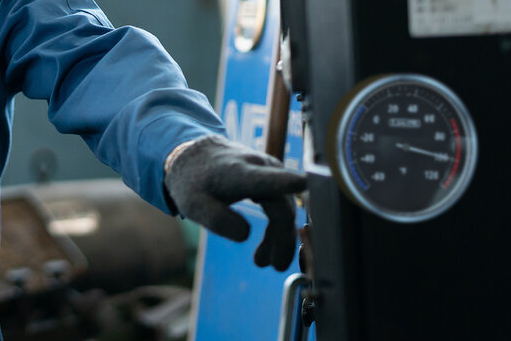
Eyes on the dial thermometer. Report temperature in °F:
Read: 100 °F
